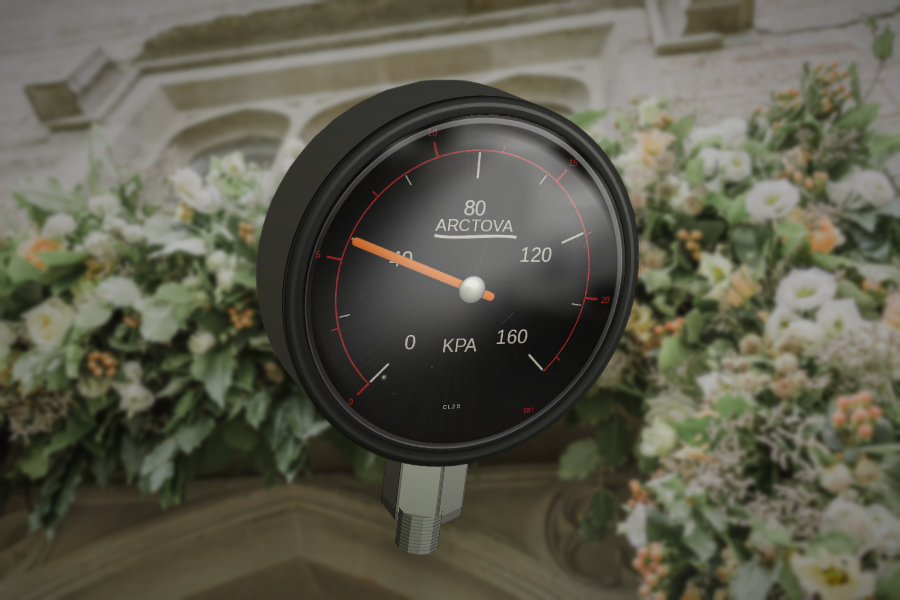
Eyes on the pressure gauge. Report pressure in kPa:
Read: 40 kPa
